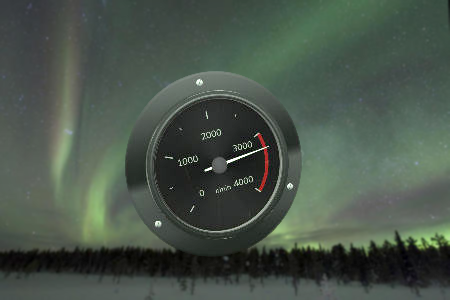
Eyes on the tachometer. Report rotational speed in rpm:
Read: 3250 rpm
